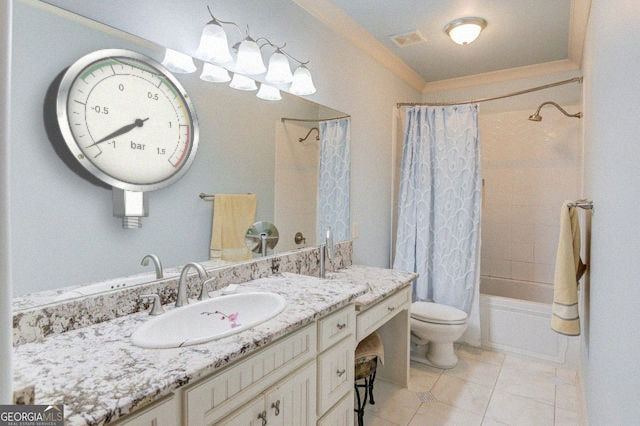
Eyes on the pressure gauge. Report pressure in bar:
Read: -0.9 bar
